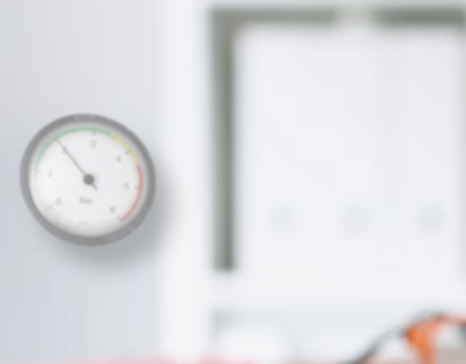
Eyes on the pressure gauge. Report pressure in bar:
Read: 2 bar
